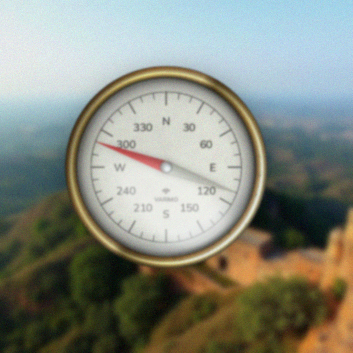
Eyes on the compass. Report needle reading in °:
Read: 290 °
